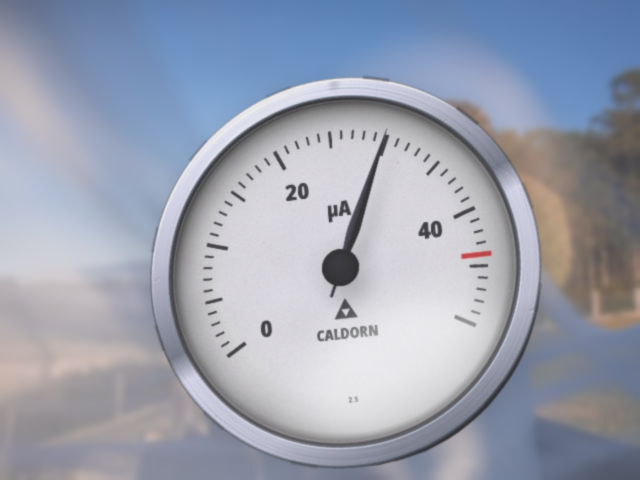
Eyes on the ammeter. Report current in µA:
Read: 30 µA
